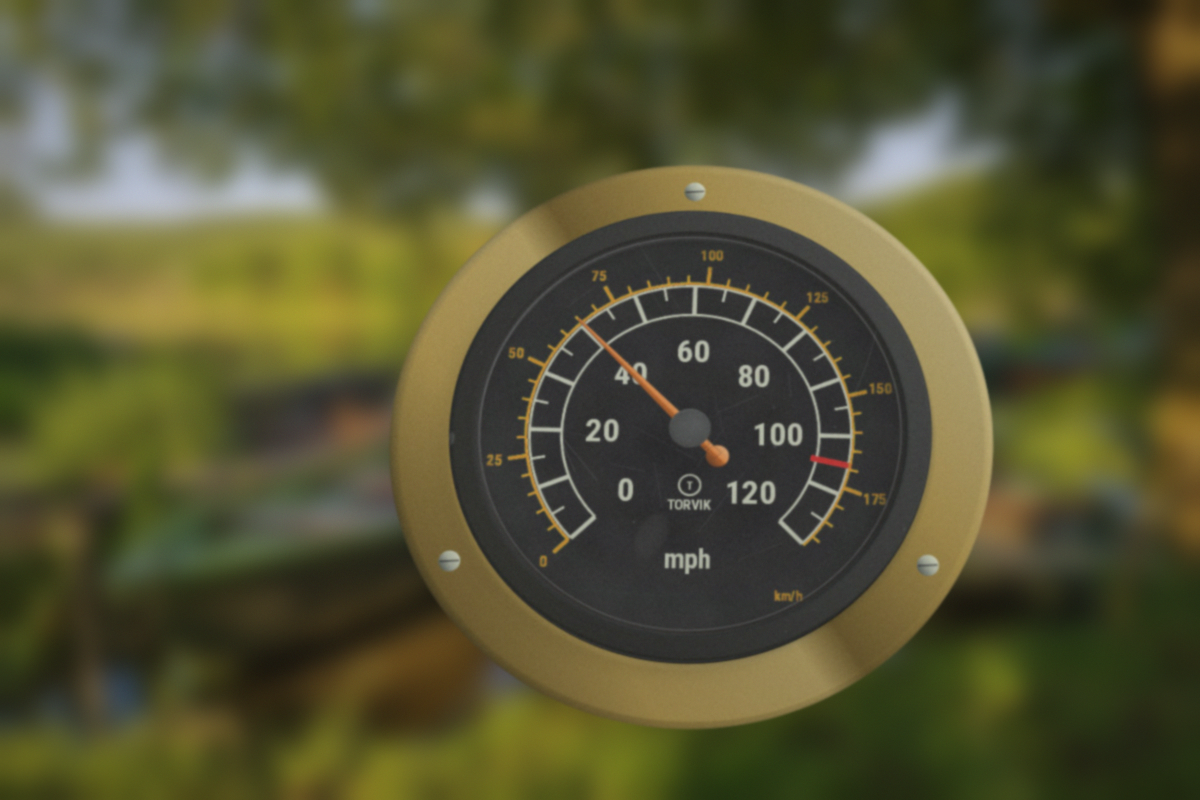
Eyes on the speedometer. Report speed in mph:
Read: 40 mph
